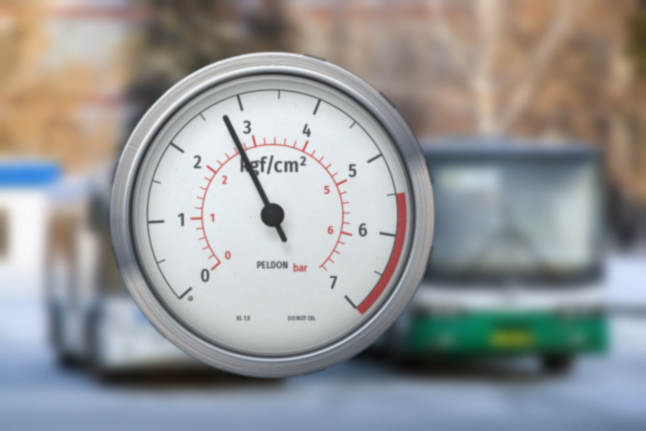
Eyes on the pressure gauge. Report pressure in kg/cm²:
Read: 2.75 kg/cm²
